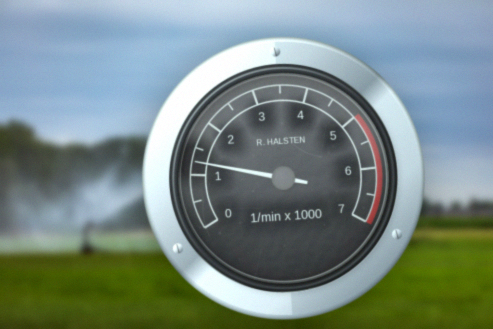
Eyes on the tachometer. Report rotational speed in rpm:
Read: 1250 rpm
